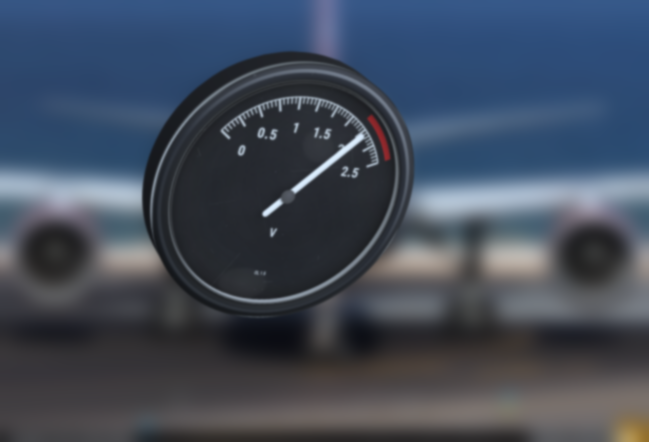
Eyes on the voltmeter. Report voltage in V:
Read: 2 V
